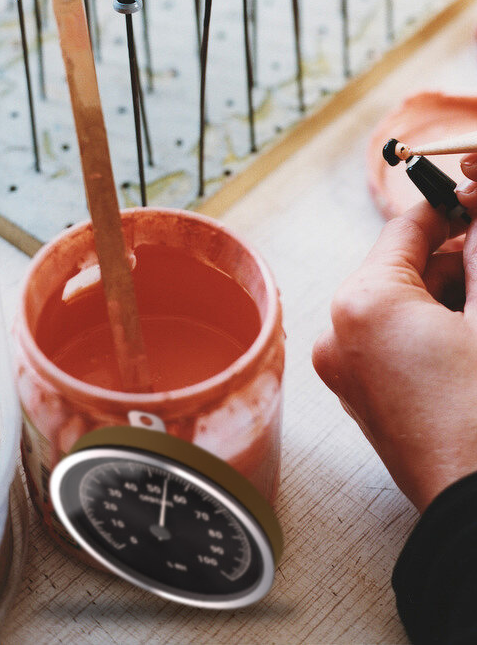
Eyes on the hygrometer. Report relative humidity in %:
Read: 55 %
